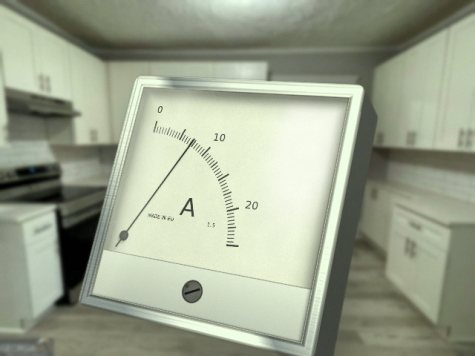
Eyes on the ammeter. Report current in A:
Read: 7.5 A
